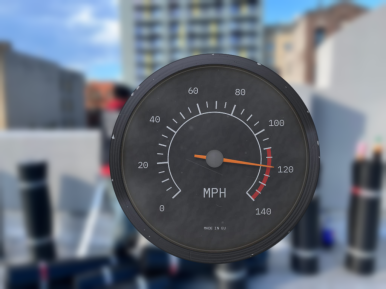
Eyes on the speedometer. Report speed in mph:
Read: 120 mph
